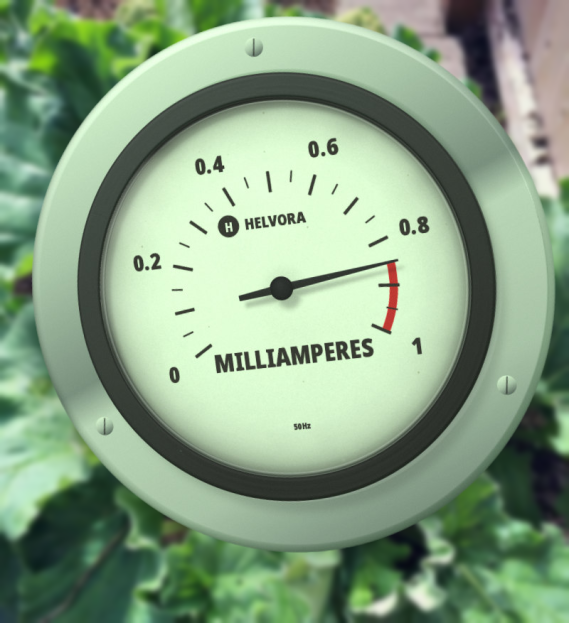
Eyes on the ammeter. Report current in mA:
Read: 0.85 mA
